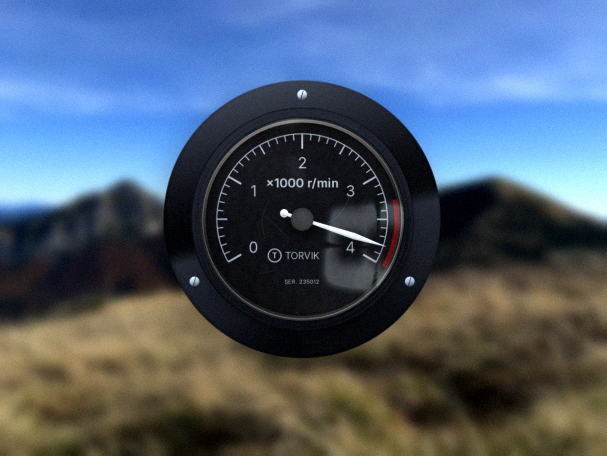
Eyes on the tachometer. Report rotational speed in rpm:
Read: 3800 rpm
